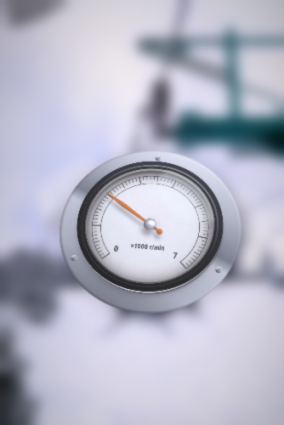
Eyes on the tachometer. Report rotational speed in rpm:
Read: 2000 rpm
